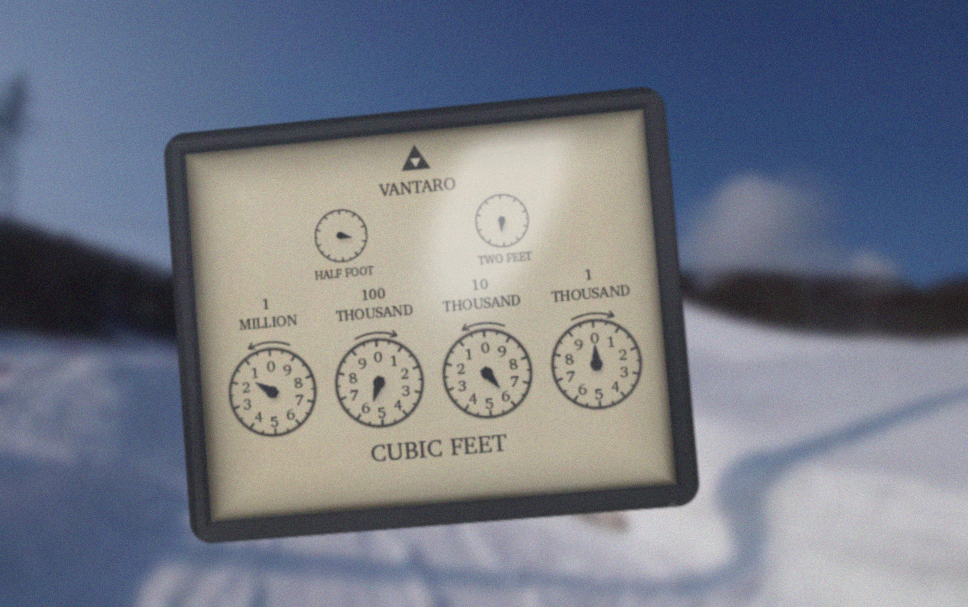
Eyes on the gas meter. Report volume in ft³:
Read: 156000 ft³
